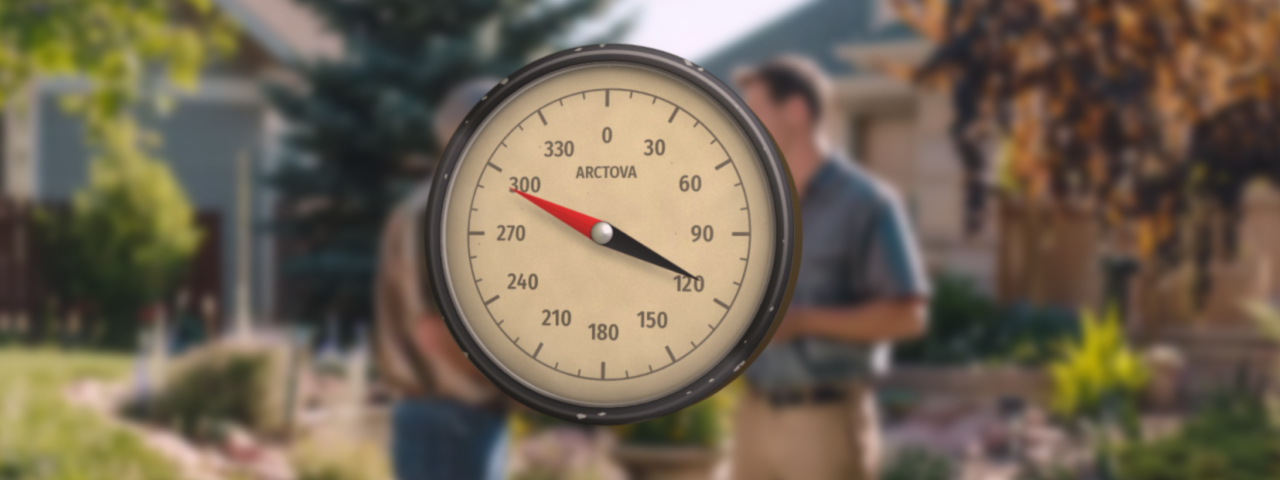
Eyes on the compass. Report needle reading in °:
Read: 295 °
